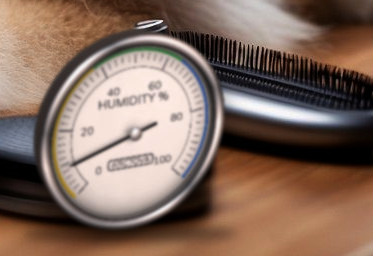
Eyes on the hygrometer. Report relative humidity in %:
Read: 10 %
